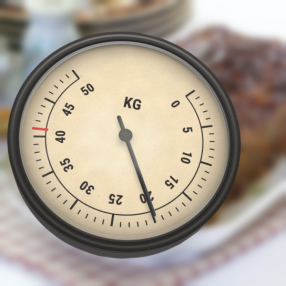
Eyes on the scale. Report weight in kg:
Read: 20 kg
